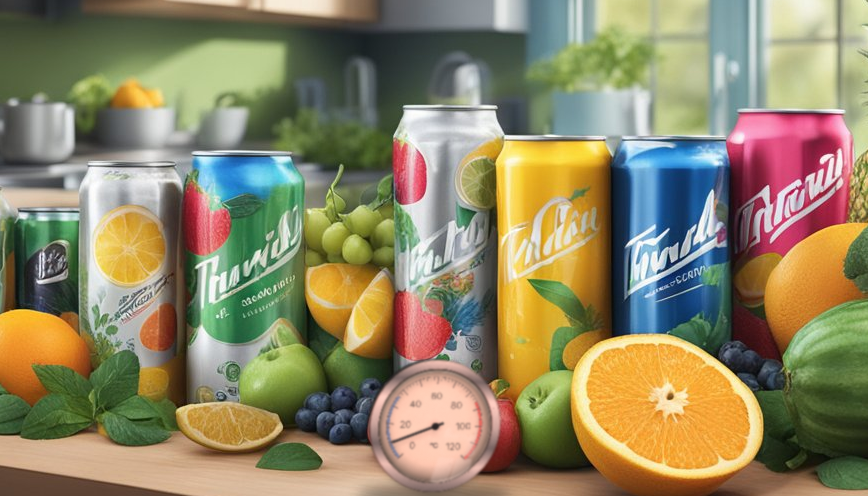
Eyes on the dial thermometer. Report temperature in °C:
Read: 10 °C
